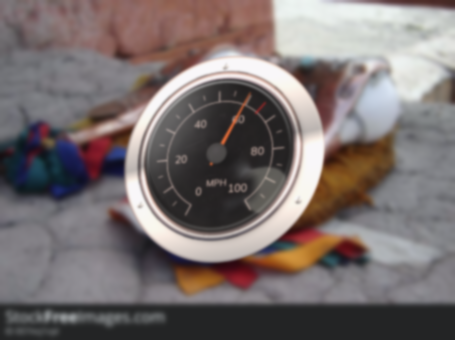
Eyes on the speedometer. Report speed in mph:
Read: 60 mph
